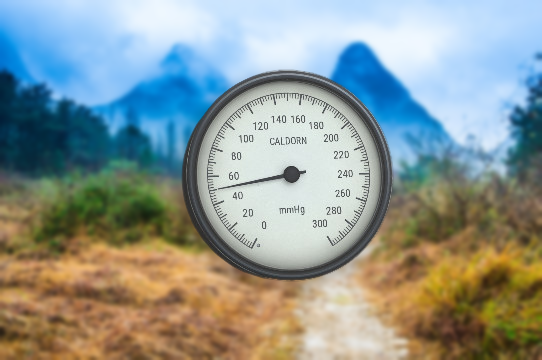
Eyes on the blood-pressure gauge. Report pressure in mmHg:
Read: 50 mmHg
